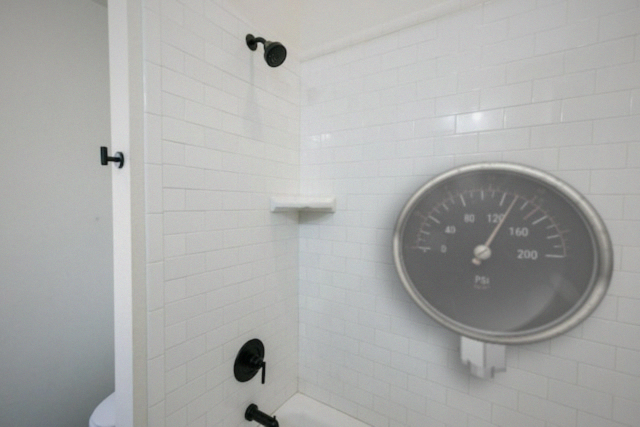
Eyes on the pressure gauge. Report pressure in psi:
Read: 130 psi
